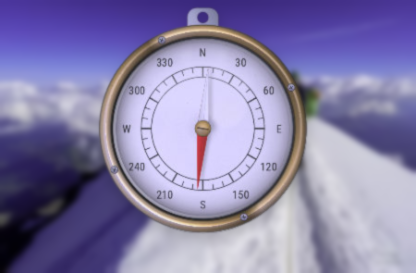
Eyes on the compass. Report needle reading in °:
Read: 185 °
